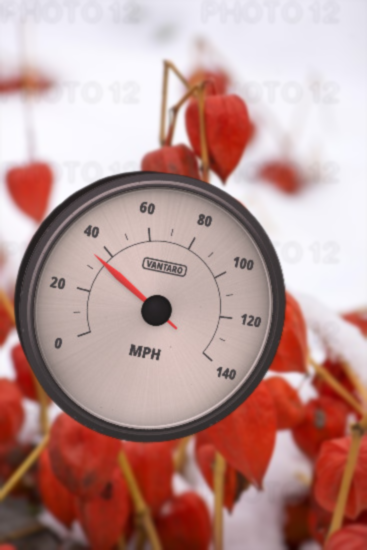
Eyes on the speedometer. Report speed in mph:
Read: 35 mph
